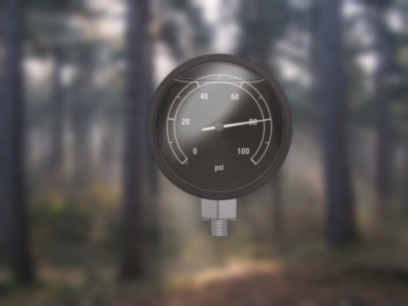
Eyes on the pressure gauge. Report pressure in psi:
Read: 80 psi
